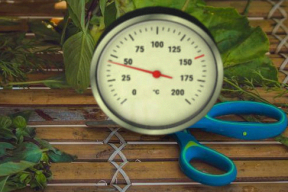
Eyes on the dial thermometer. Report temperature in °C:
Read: 45 °C
